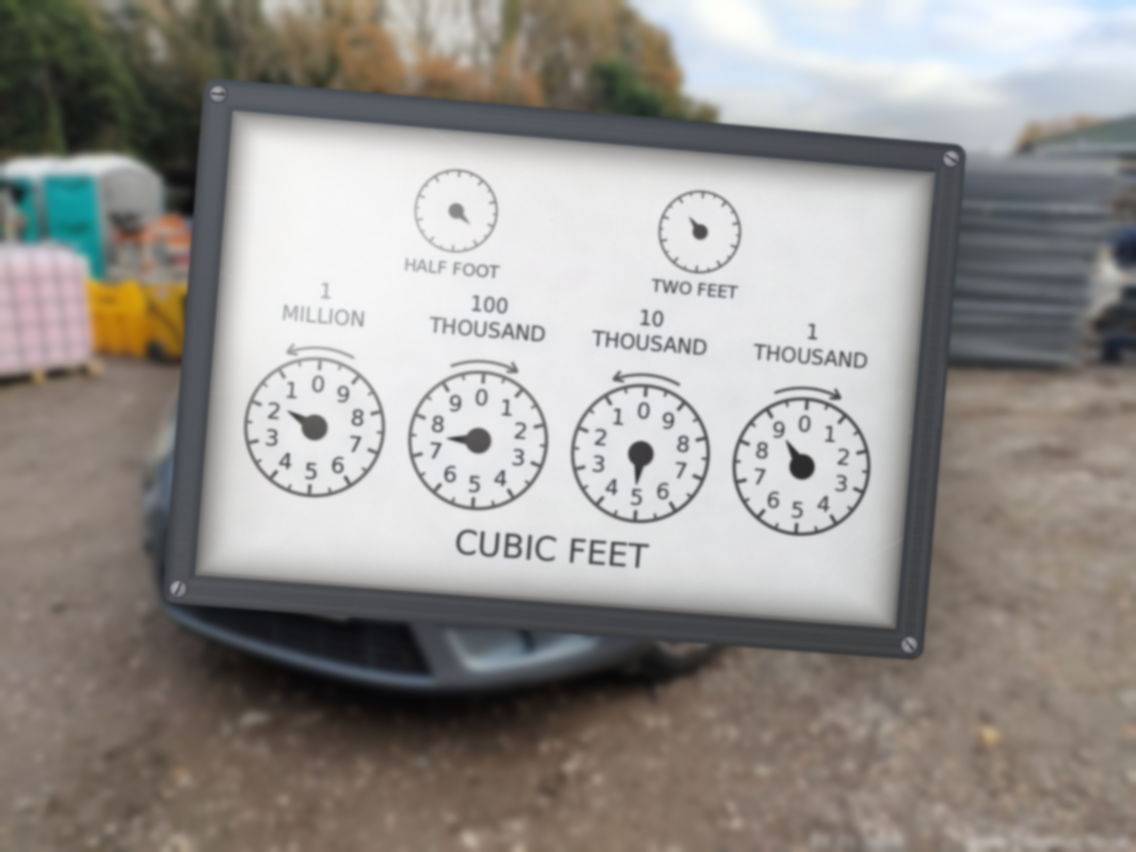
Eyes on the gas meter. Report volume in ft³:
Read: 174900 ft³
